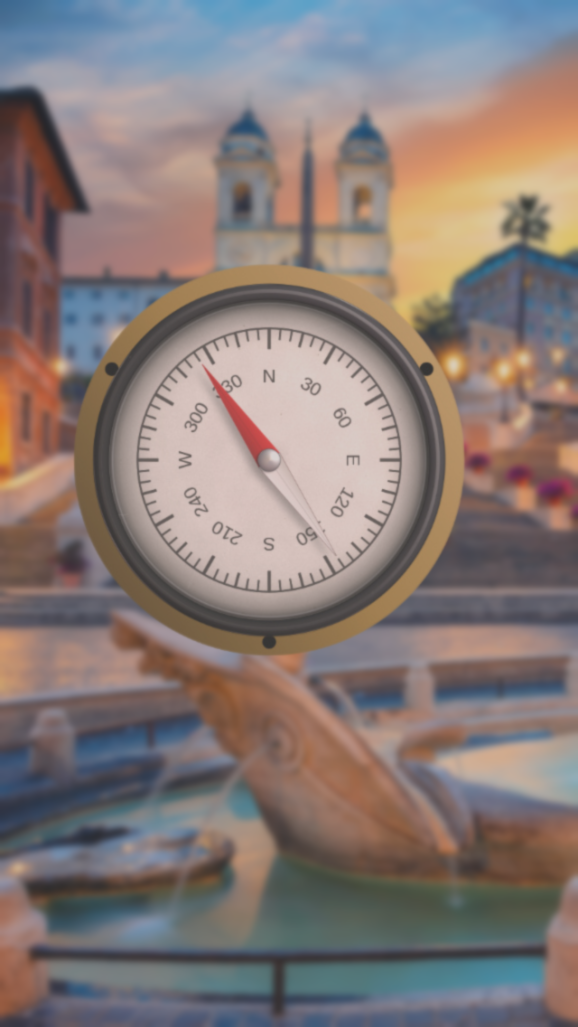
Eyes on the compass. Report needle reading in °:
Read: 325 °
